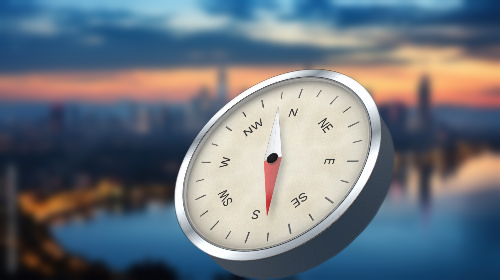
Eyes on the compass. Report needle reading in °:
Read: 165 °
